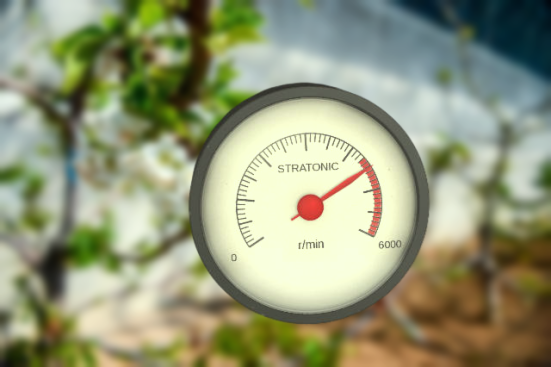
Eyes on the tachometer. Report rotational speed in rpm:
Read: 4500 rpm
